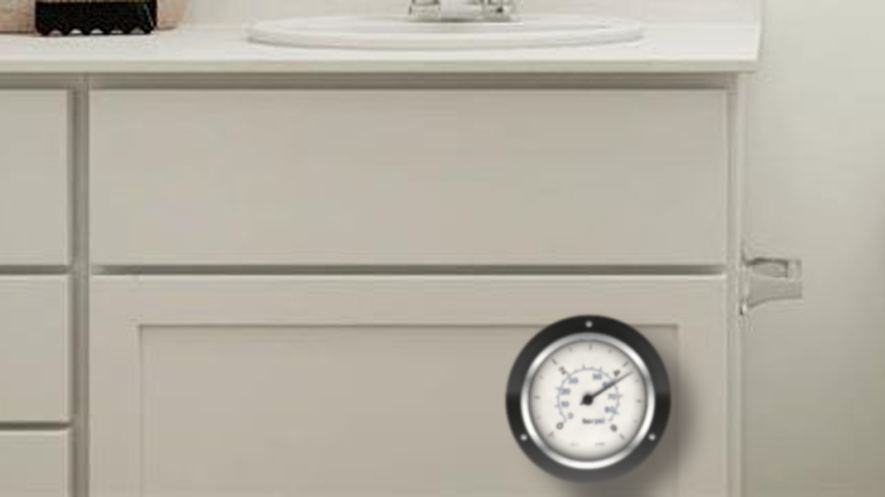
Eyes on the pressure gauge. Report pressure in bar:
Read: 4.25 bar
